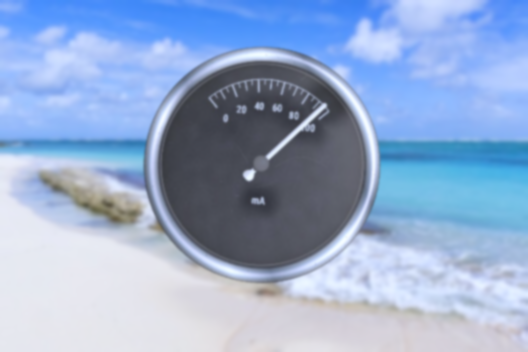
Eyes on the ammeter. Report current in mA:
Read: 95 mA
